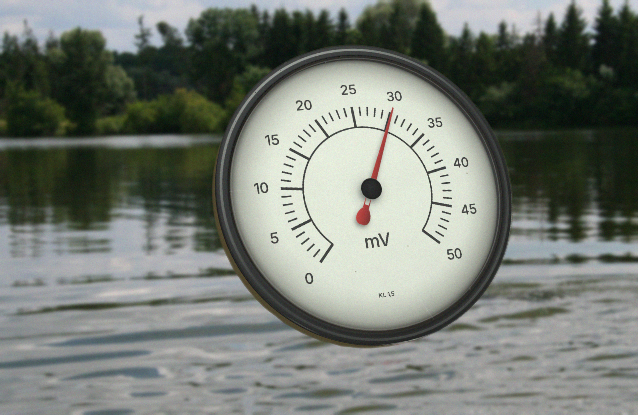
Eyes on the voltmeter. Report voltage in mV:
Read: 30 mV
